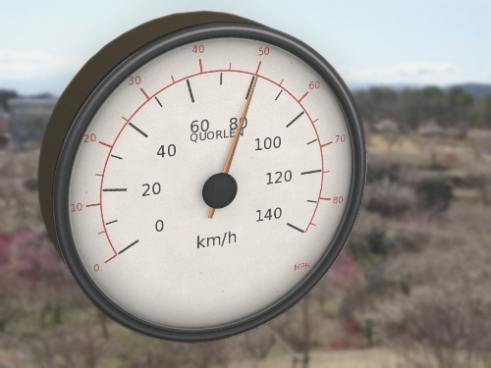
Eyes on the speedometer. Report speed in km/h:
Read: 80 km/h
